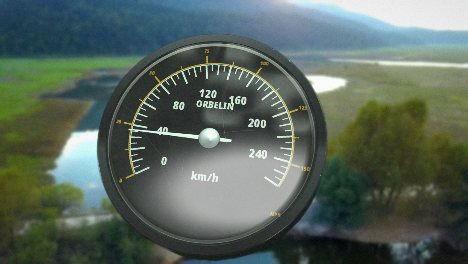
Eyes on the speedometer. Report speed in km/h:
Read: 35 km/h
